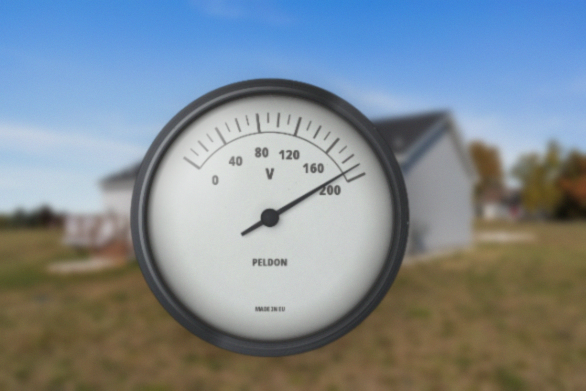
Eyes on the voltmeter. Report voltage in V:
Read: 190 V
